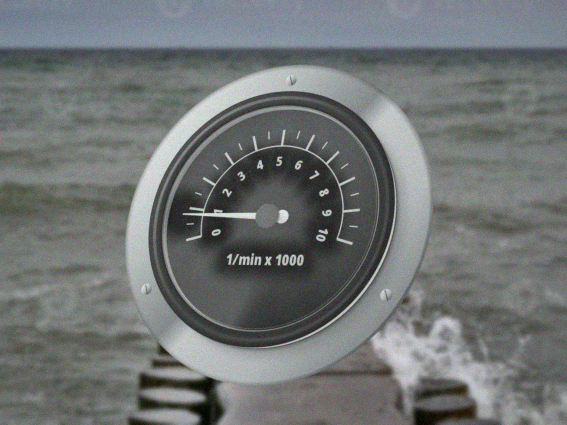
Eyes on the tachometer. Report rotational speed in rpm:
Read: 750 rpm
